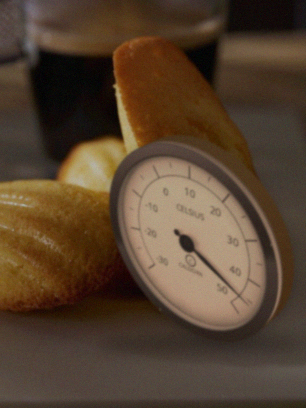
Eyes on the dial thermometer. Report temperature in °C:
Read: 45 °C
